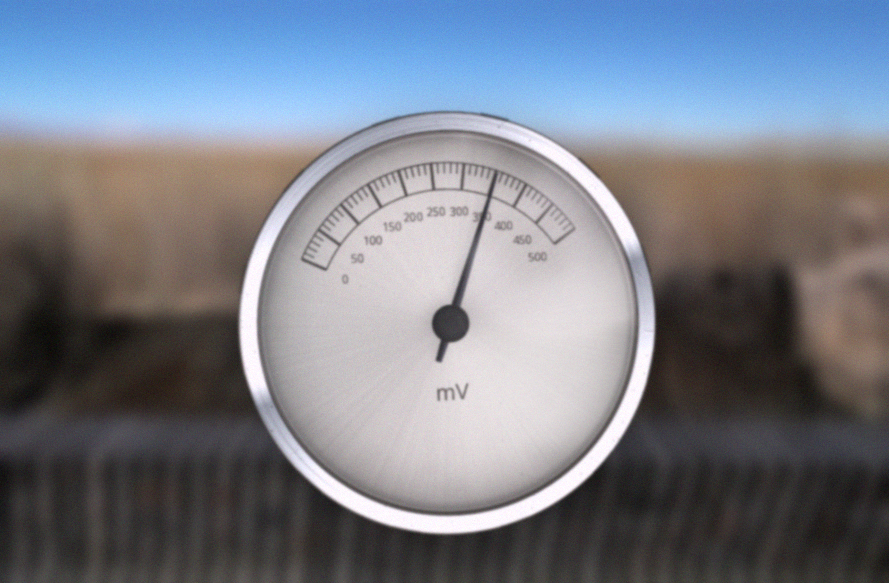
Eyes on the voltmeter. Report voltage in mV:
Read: 350 mV
